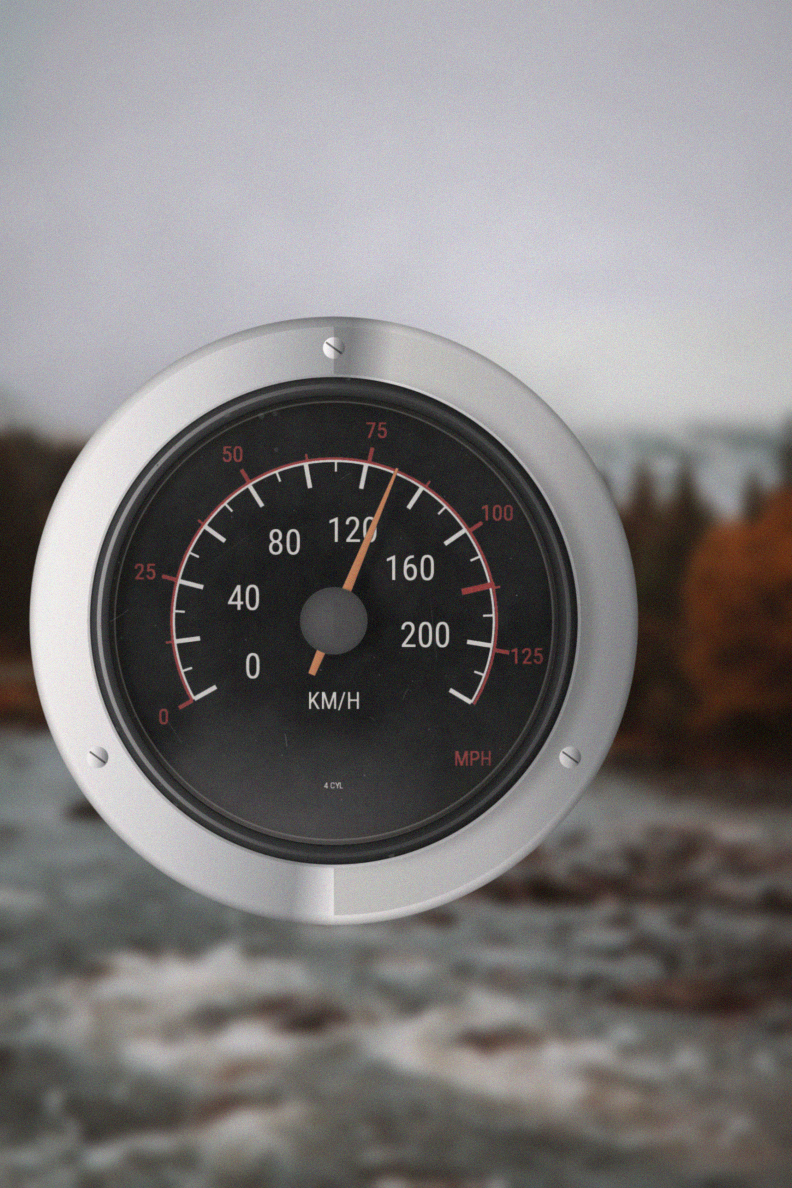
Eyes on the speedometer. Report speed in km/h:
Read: 130 km/h
